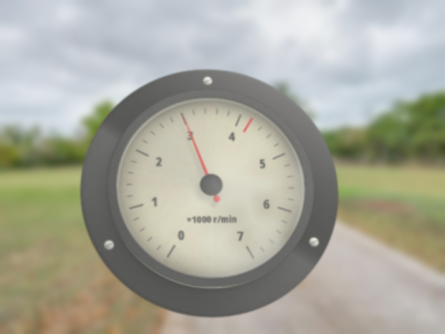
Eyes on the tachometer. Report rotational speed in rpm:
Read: 3000 rpm
